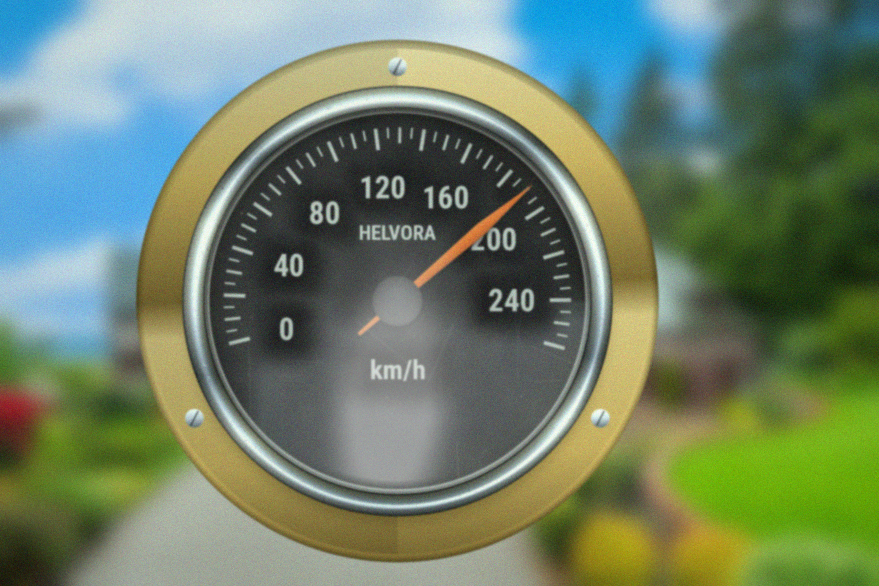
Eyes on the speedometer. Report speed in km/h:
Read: 190 km/h
